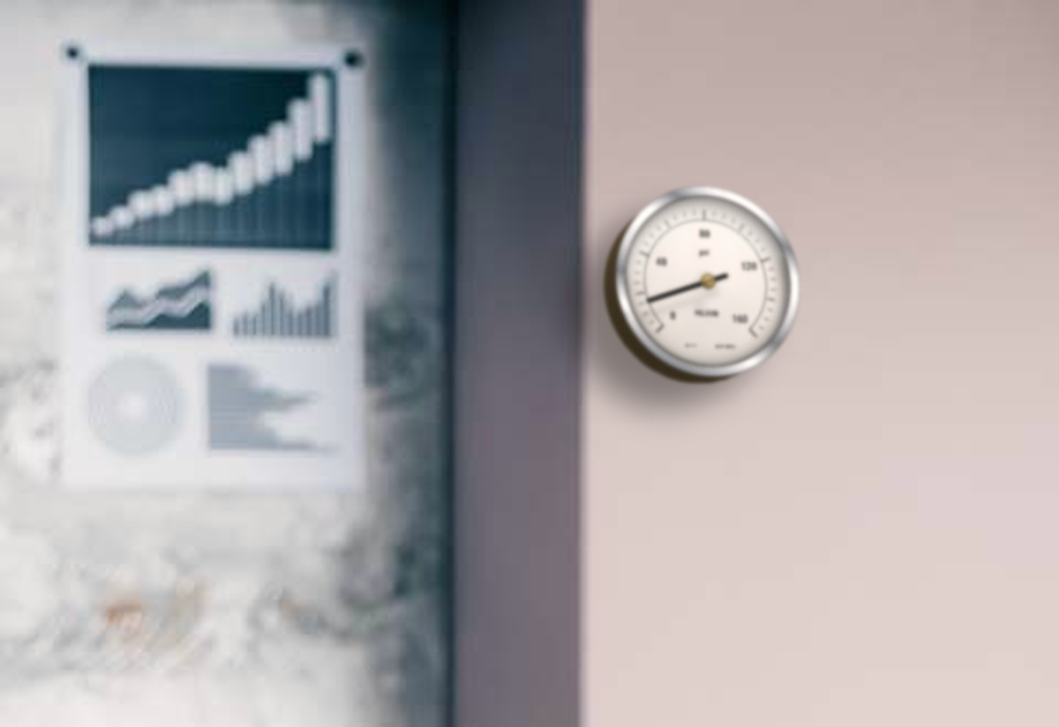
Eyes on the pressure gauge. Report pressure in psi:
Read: 15 psi
